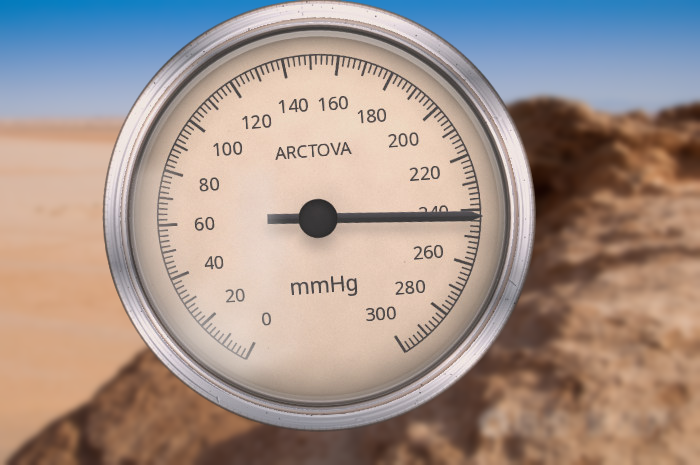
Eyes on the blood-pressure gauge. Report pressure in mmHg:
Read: 242 mmHg
